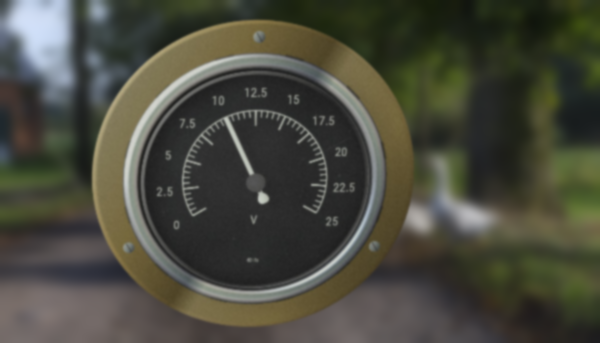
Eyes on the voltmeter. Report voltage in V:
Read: 10 V
